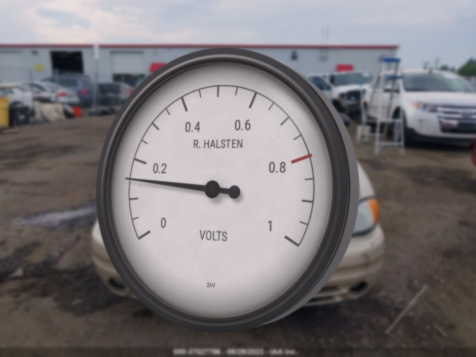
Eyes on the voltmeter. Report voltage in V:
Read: 0.15 V
